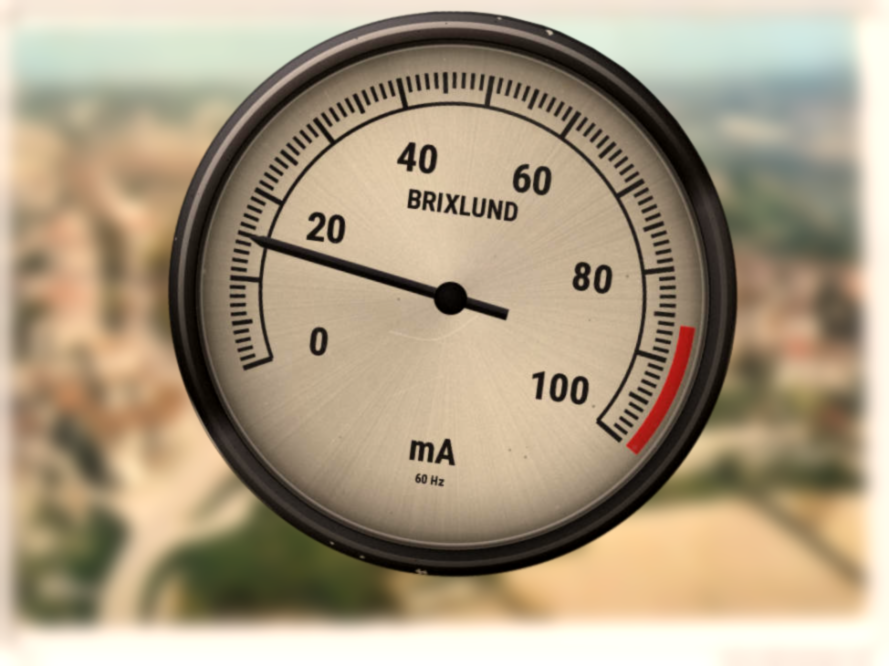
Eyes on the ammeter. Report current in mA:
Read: 15 mA
